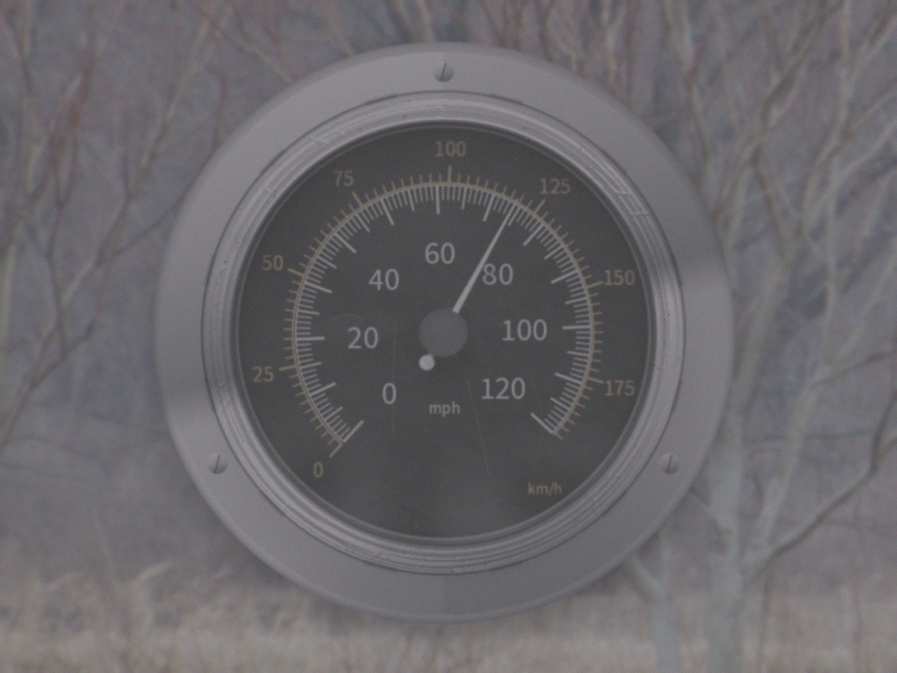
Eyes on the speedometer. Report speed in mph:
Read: 74 mph
